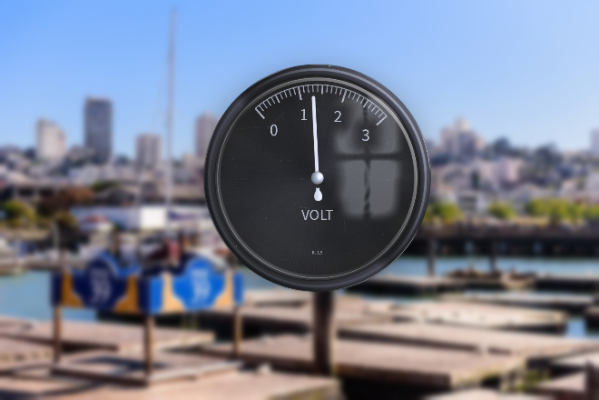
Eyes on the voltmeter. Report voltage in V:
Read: 1.3 V
